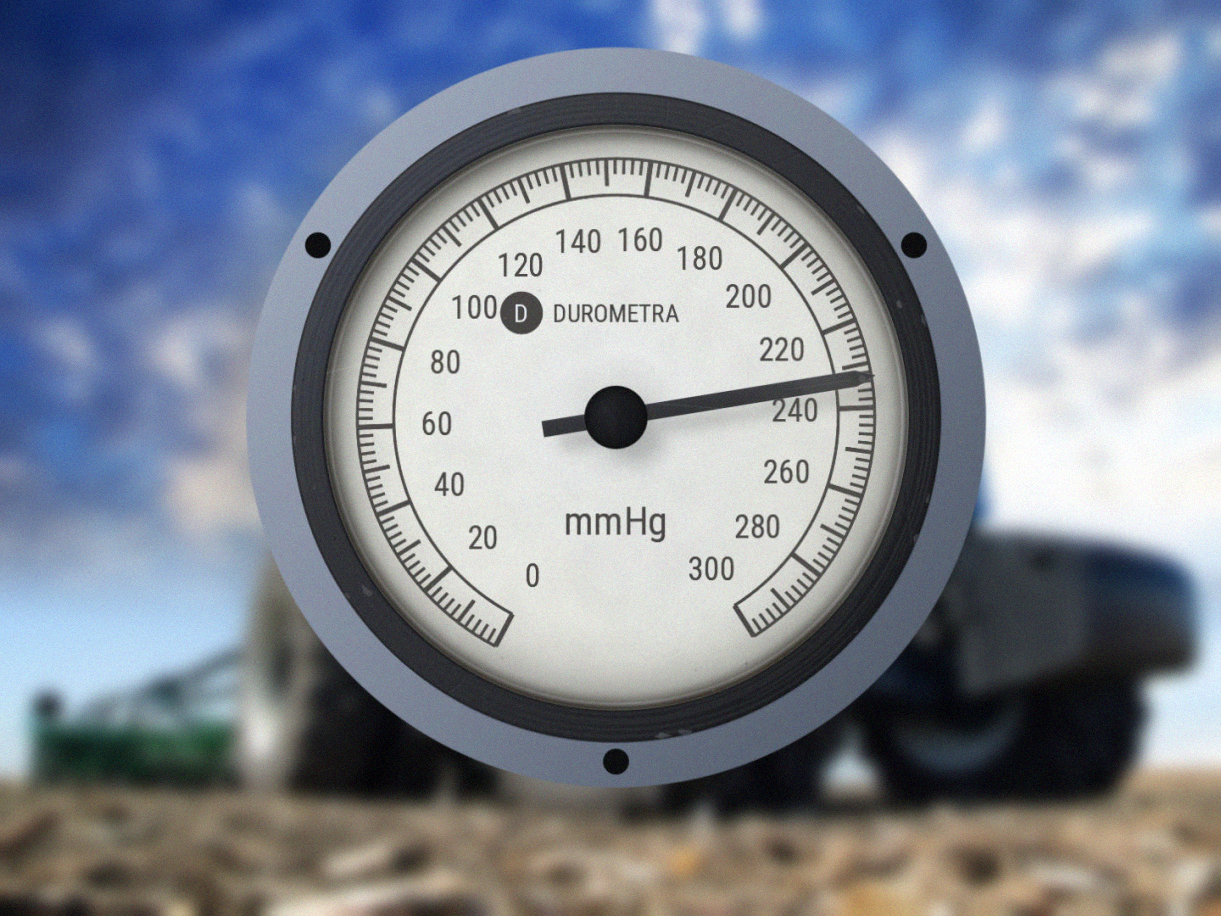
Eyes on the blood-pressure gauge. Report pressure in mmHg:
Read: 233 mmHg
